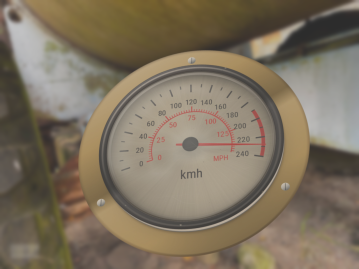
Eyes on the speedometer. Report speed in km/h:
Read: 230 km/h
